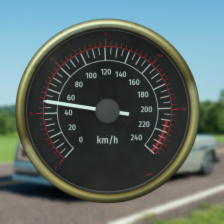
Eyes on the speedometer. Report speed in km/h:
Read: 50 km/h
